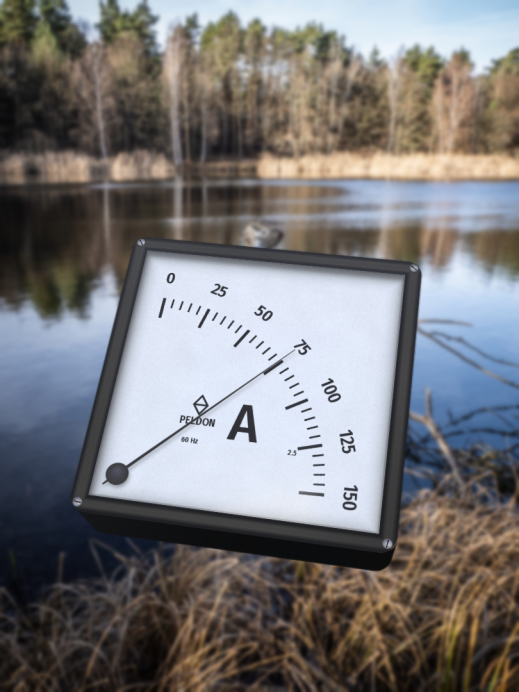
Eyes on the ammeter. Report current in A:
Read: 75 A
